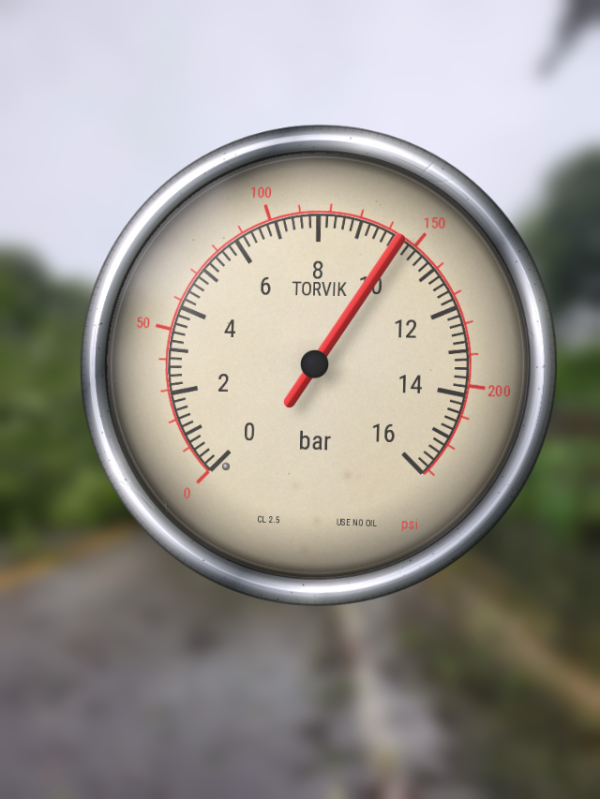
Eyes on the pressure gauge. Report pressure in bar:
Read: 10 bar
